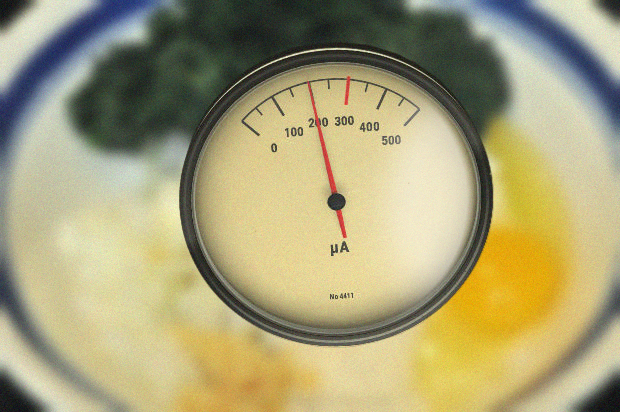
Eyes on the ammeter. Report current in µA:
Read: 200 µA
